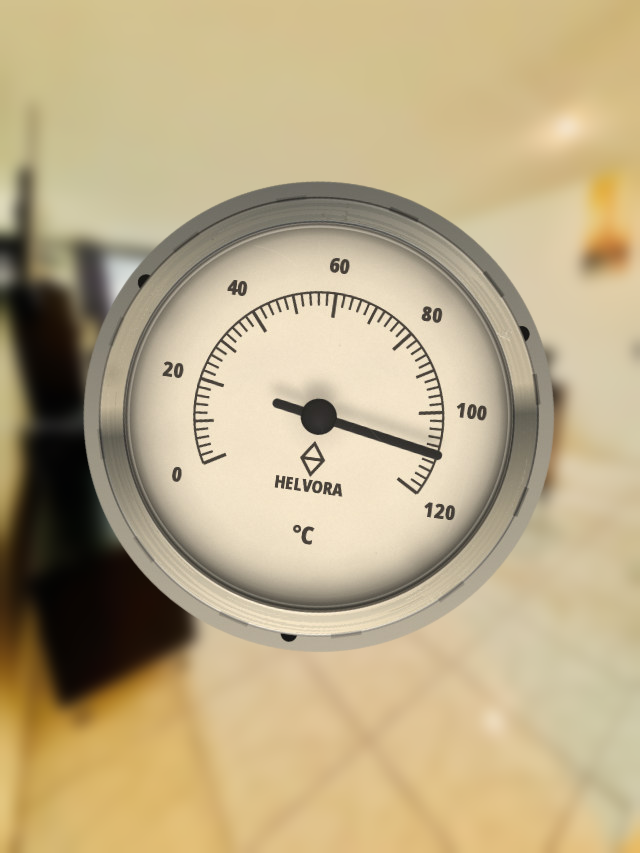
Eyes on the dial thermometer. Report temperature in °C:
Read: 110 °C
